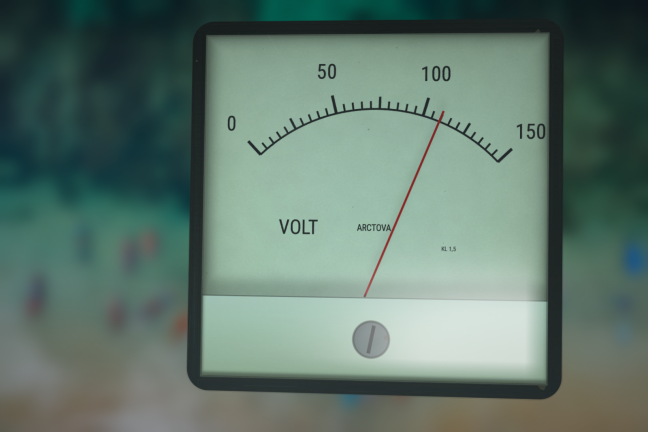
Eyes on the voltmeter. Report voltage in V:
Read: 110 V
